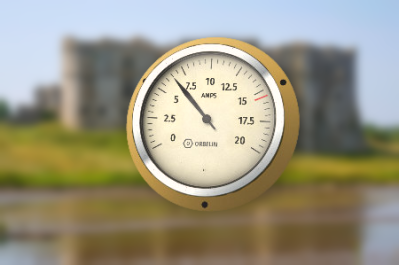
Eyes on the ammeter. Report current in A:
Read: 6.5 A
